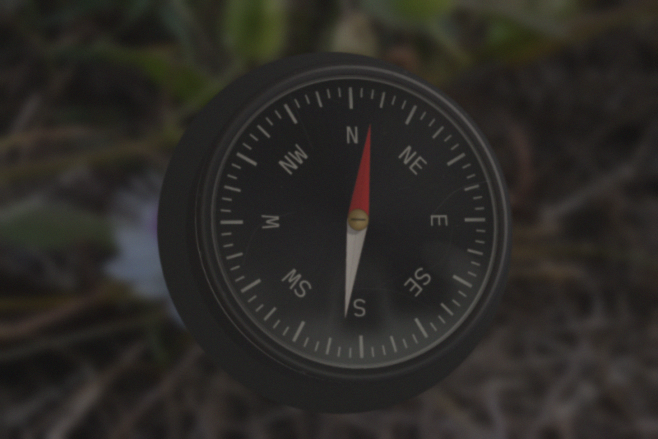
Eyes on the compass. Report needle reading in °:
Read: 10 °
